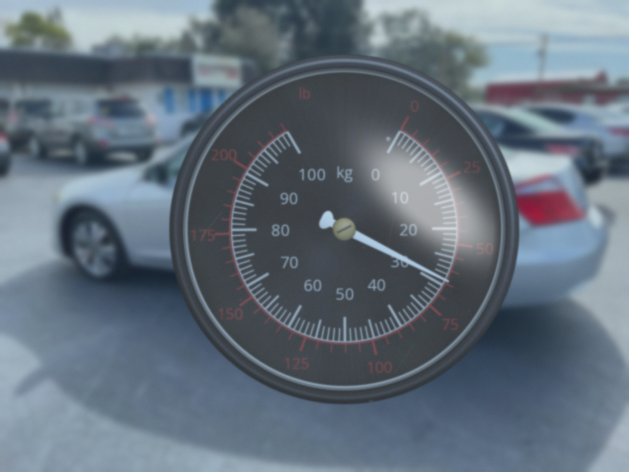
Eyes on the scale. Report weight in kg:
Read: 29 kg
